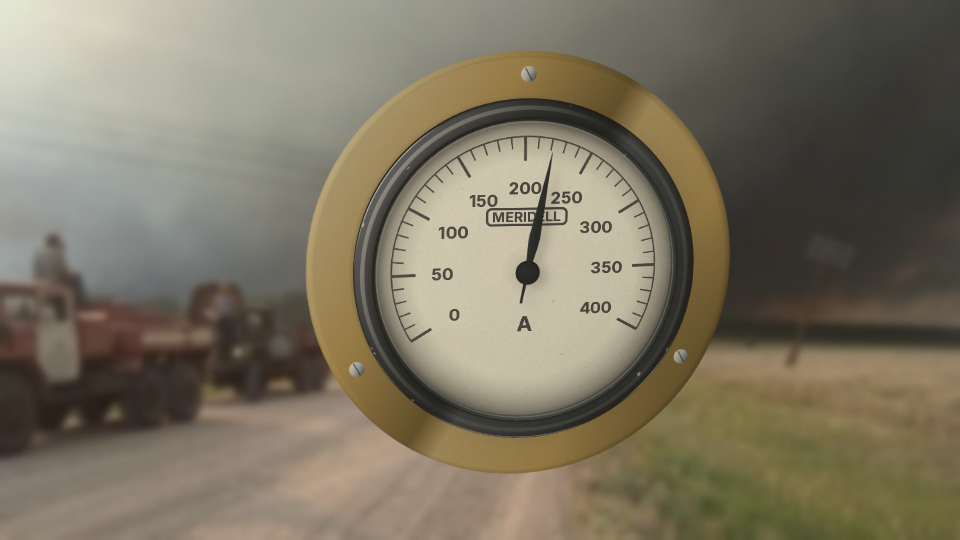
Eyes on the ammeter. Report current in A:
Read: 220 A
